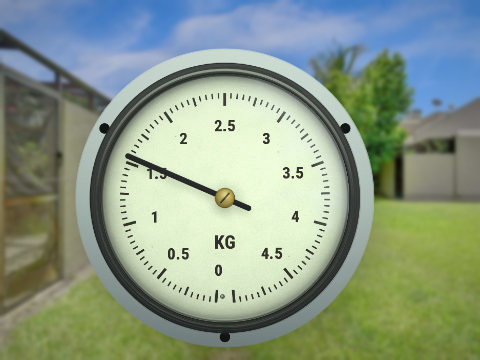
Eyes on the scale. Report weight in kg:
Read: 1.55 kg
